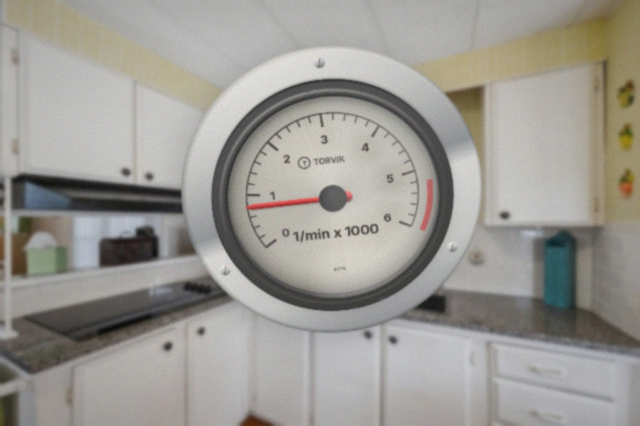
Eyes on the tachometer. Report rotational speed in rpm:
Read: 800 rpm
